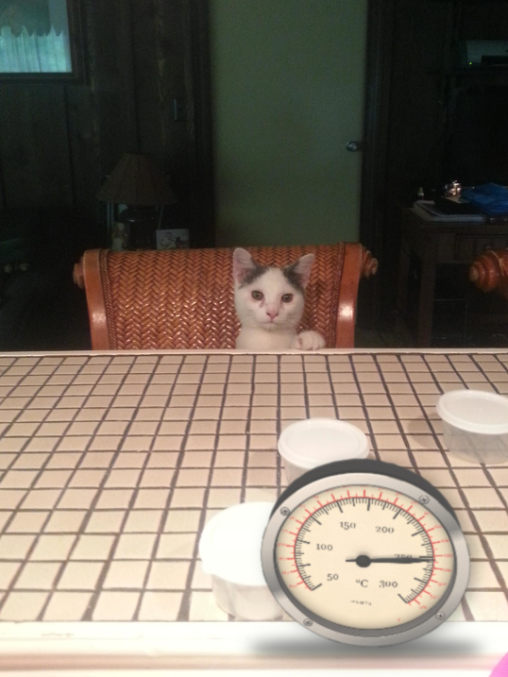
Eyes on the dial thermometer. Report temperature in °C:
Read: 250 °C
